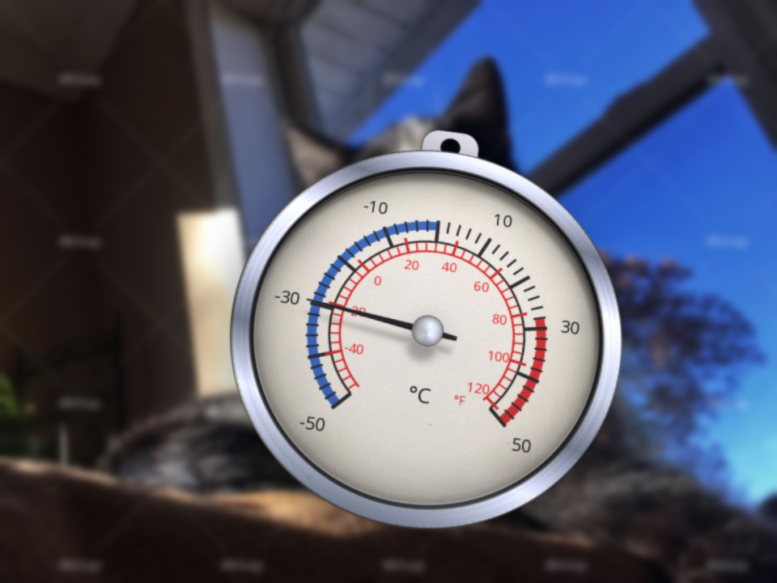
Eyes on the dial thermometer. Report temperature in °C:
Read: -30 °C
